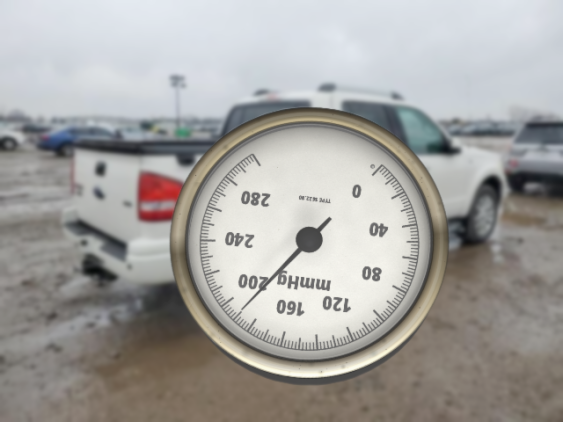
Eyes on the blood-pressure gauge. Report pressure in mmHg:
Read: 190 mmHg
